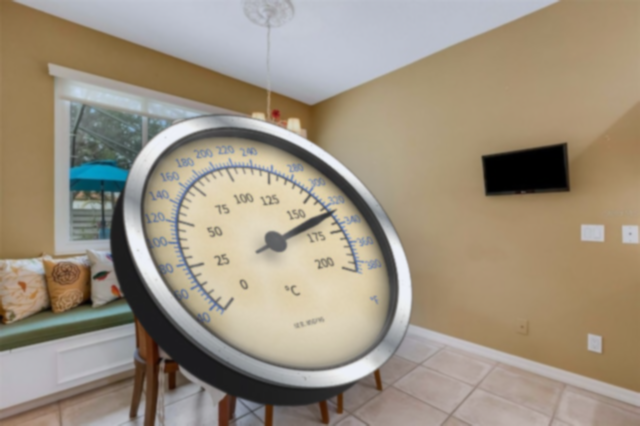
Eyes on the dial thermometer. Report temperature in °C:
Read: 165 °C
